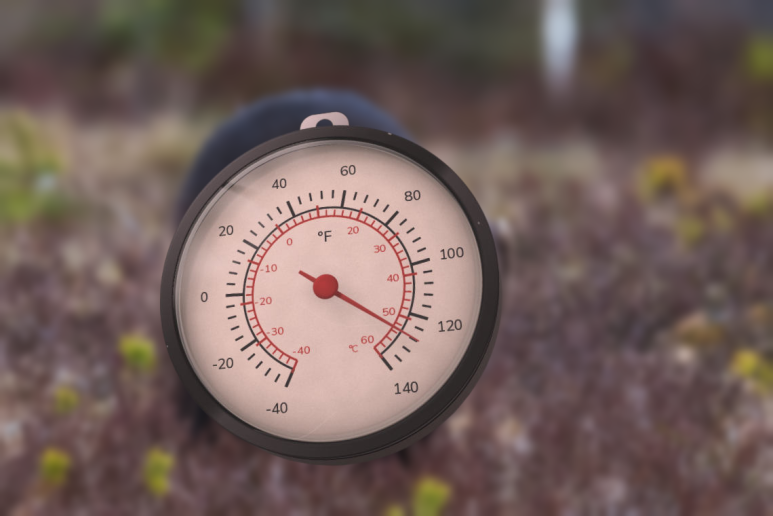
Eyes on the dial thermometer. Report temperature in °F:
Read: 128 °F
